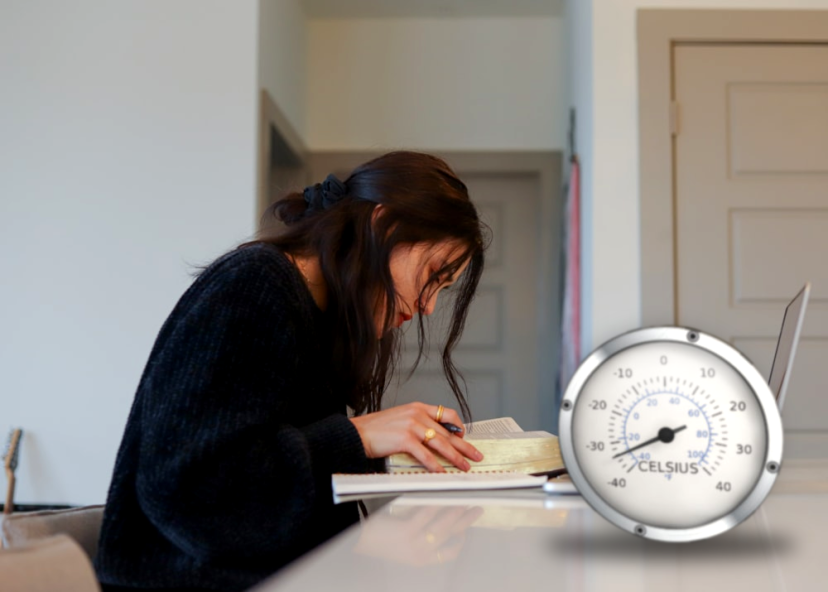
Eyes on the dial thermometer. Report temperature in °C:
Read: -34 °C
